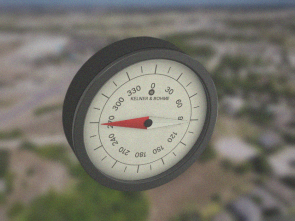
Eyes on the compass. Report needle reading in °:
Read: 270 °
